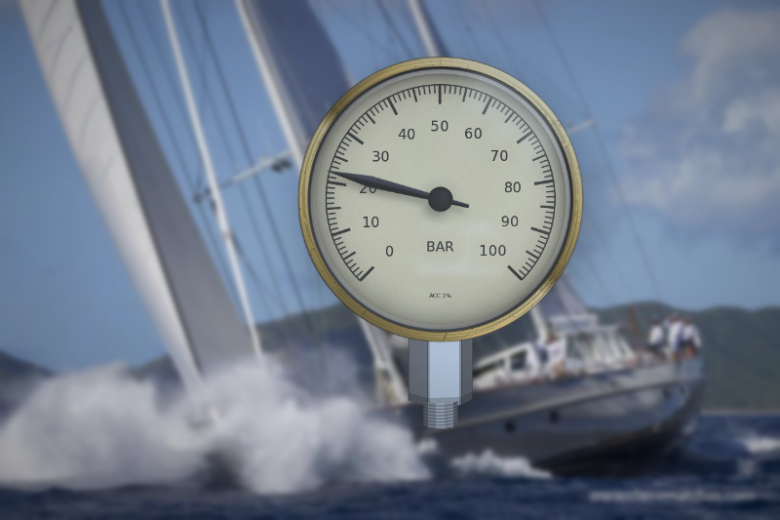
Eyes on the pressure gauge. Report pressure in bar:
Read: 22 bar
